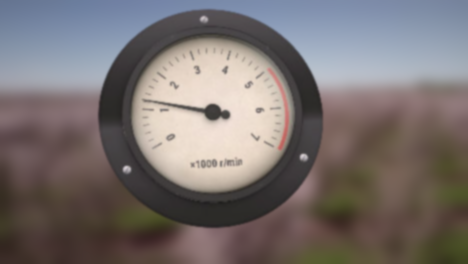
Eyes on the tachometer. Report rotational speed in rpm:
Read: 1200 rpm
